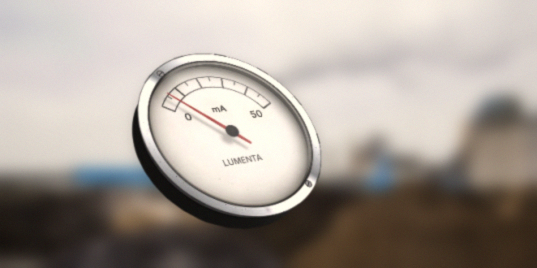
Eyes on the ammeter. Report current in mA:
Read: 5 mA
